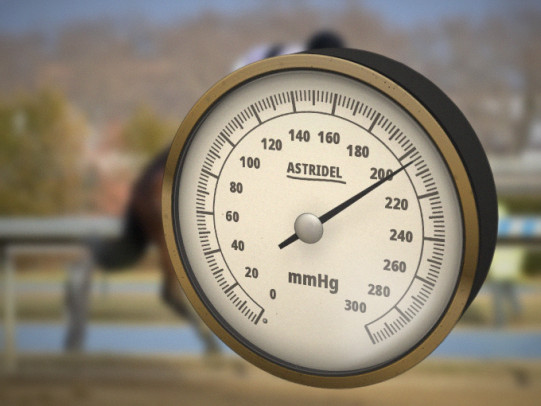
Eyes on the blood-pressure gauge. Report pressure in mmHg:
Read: 204 mmHg
